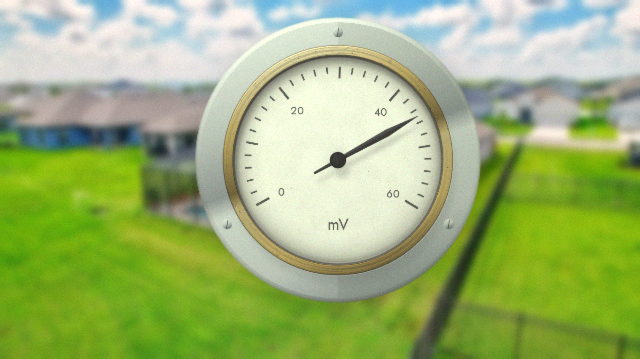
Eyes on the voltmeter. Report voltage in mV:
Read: 45 mV
